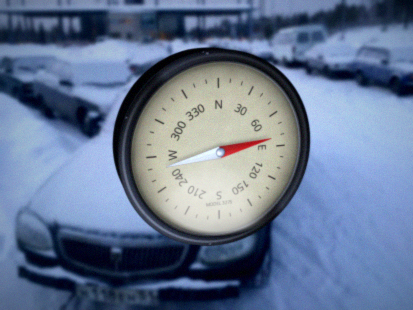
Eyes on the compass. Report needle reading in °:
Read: 80 °
